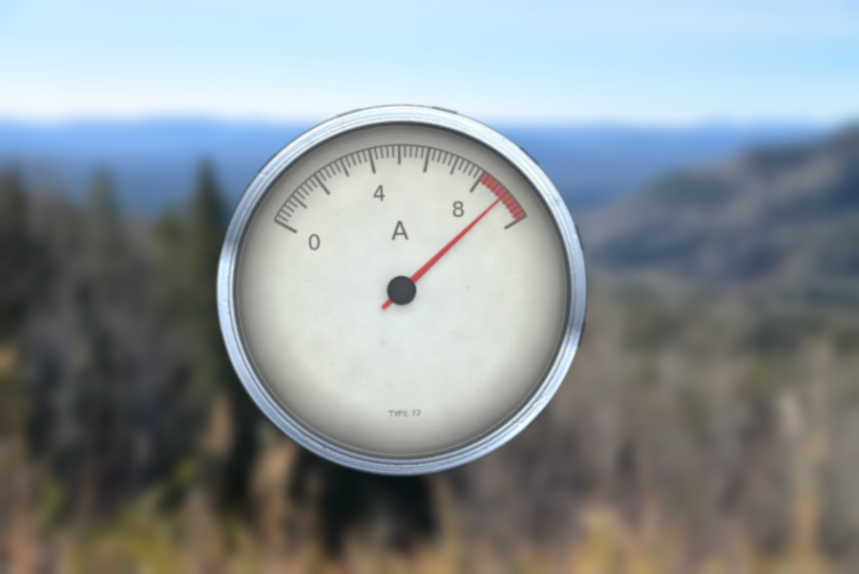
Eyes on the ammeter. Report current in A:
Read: 9 A
